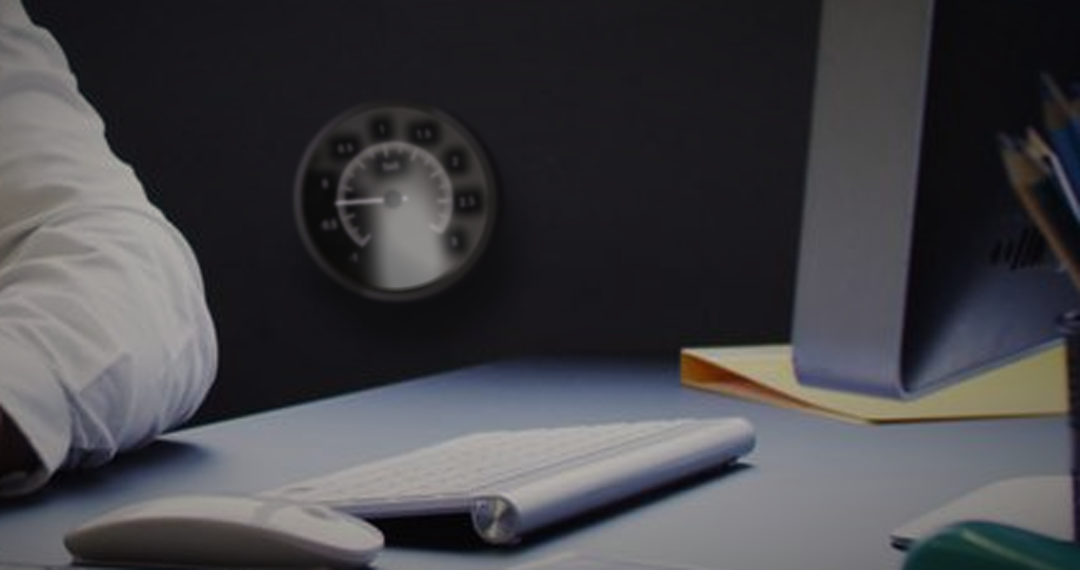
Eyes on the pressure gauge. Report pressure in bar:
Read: -0.25 bar
